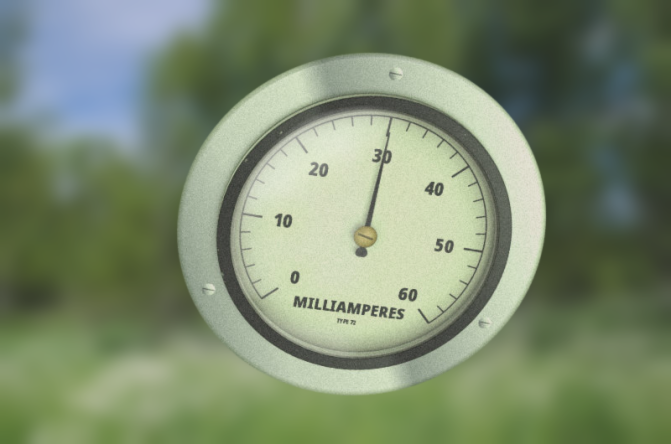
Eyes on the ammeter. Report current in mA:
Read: 30 mA
